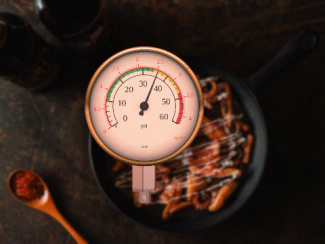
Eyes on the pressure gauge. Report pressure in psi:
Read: 36 psi
